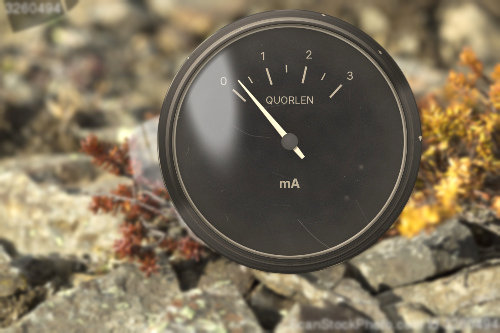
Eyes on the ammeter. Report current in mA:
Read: 0.25 mA
